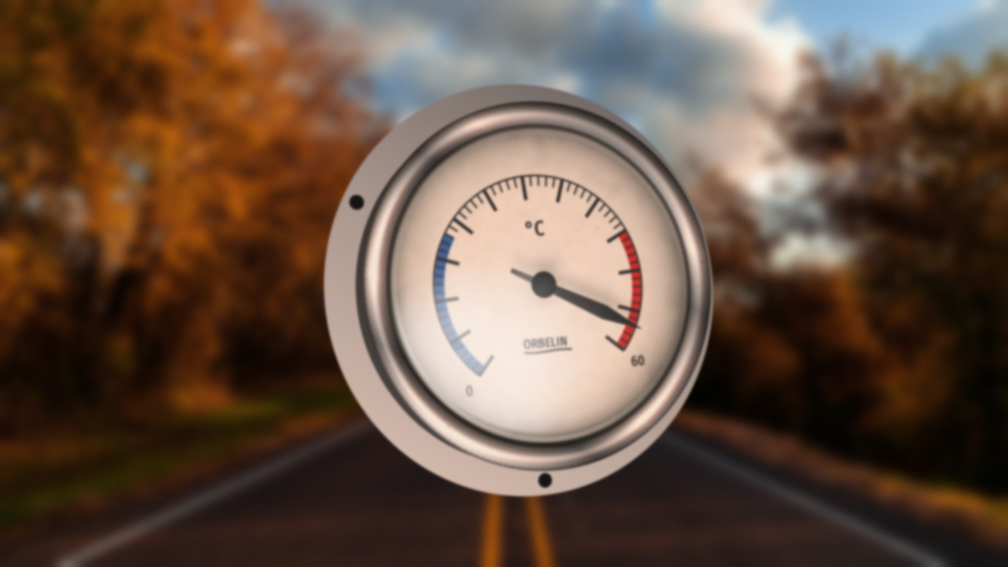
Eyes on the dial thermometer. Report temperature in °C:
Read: 57 °C
